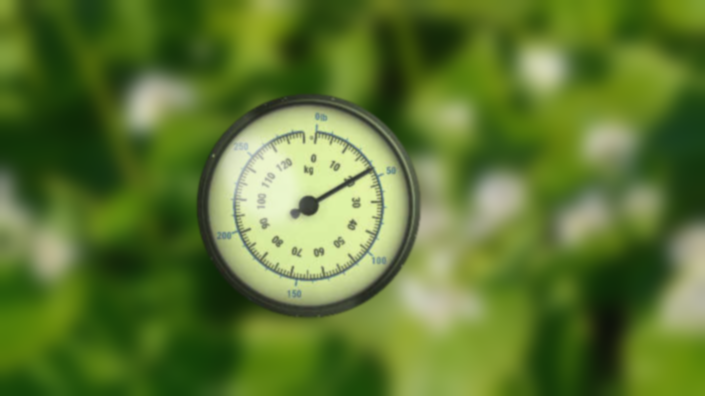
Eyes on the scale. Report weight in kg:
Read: 20 kg
